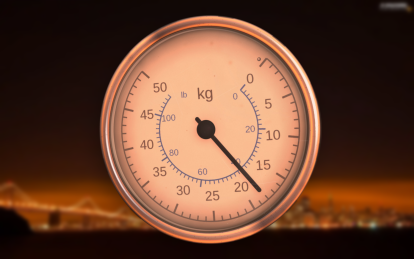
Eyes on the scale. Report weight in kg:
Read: 18 kg
